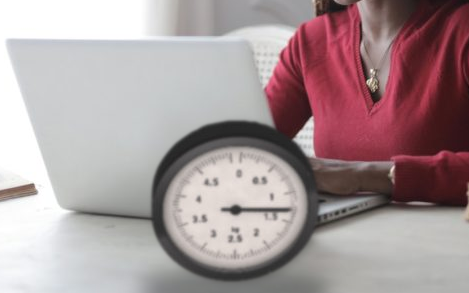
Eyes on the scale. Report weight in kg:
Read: 1.25 kg
